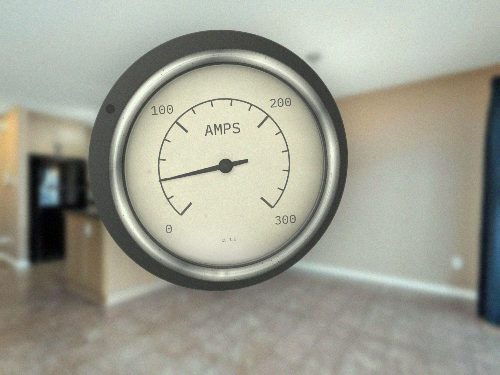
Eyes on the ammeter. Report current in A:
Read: 40 A
